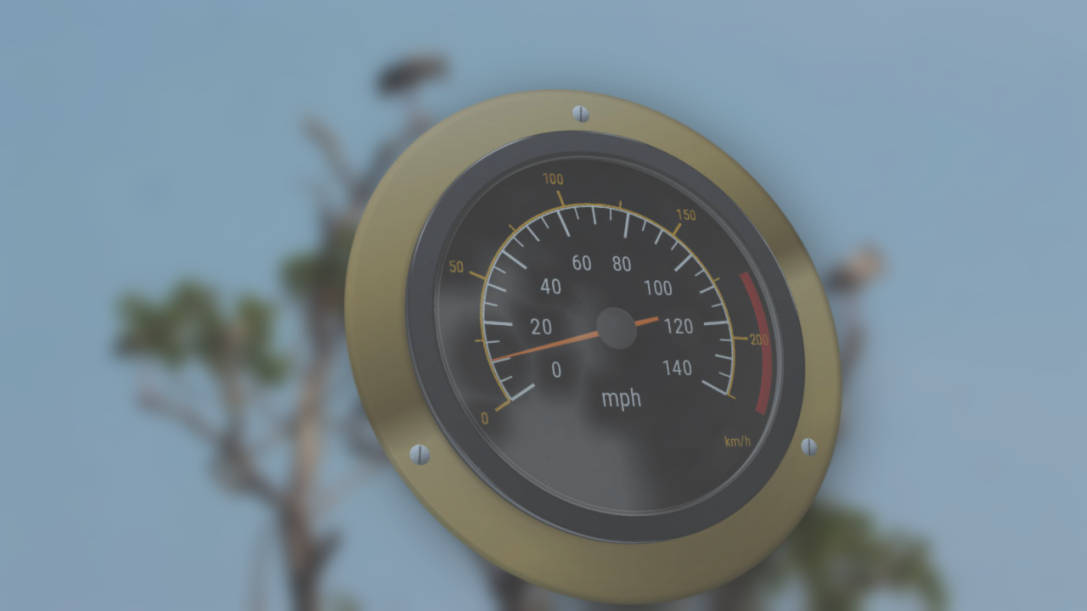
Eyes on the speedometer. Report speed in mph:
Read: 10 mph
